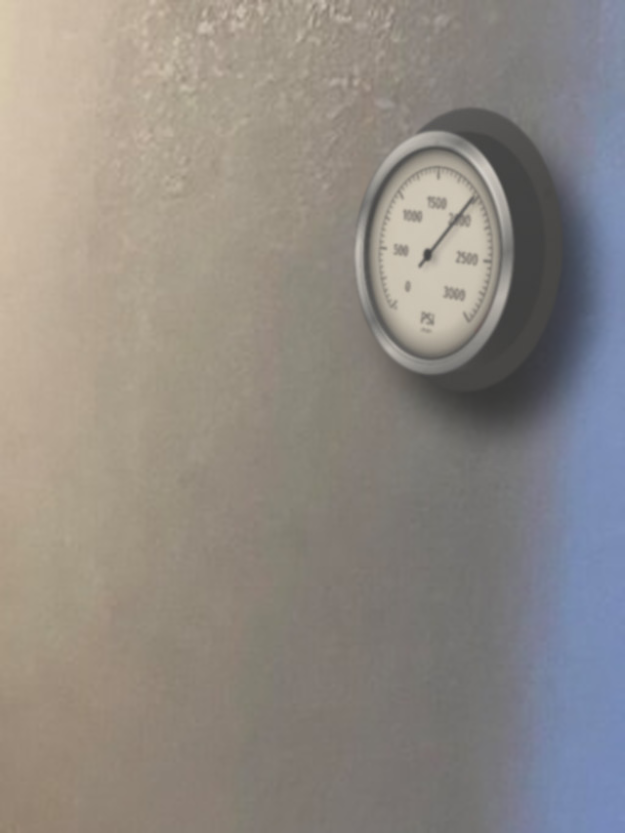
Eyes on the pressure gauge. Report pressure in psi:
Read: 2000 psi
